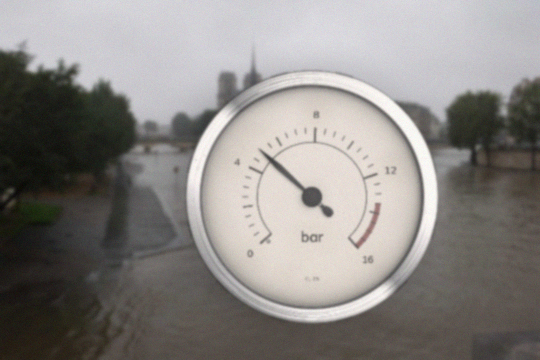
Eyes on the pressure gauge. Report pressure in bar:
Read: 5 bar
